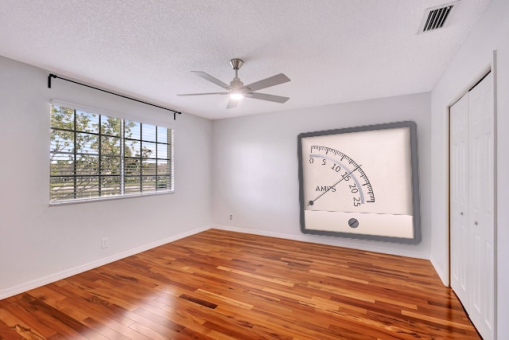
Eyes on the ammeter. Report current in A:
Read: 15 A
